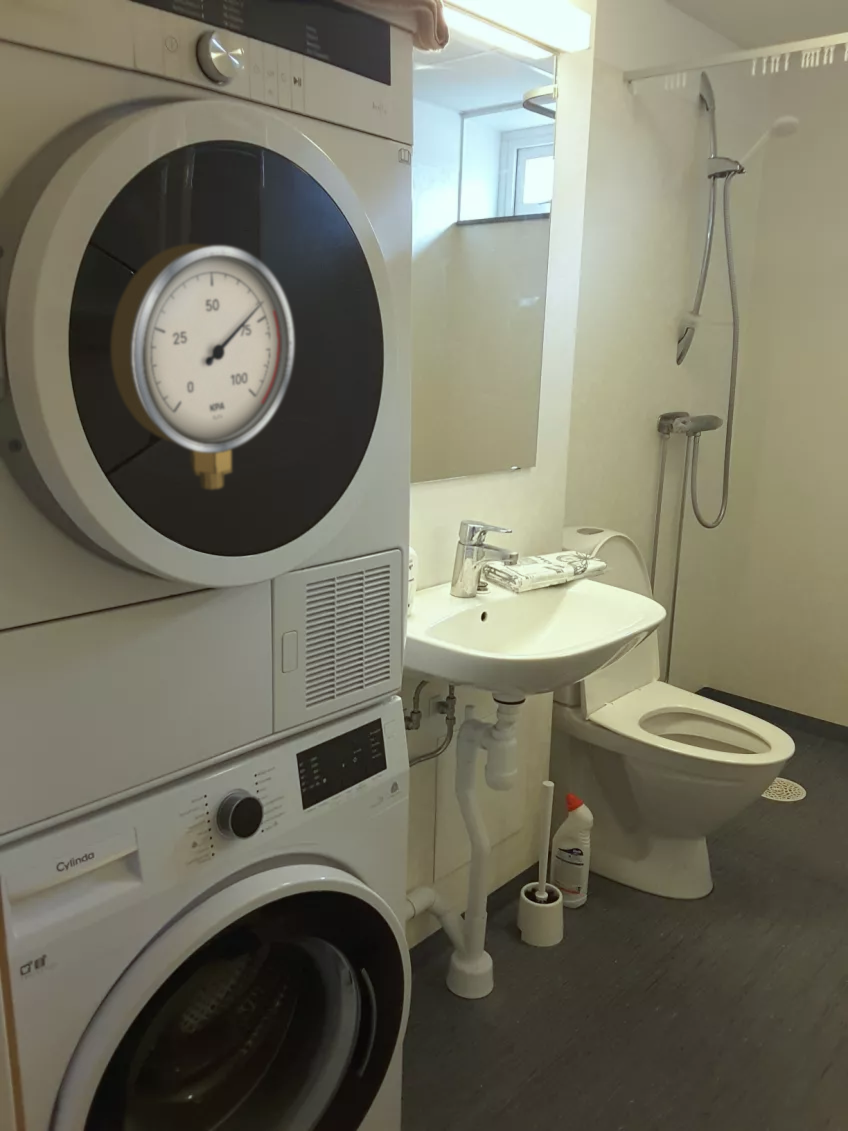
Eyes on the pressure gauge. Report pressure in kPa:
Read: 70 kPa
